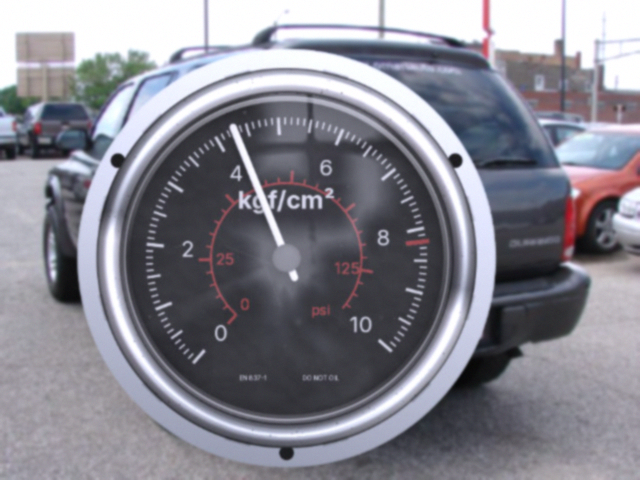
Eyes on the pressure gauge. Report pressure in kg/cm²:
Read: 4.3 kg/cm²
